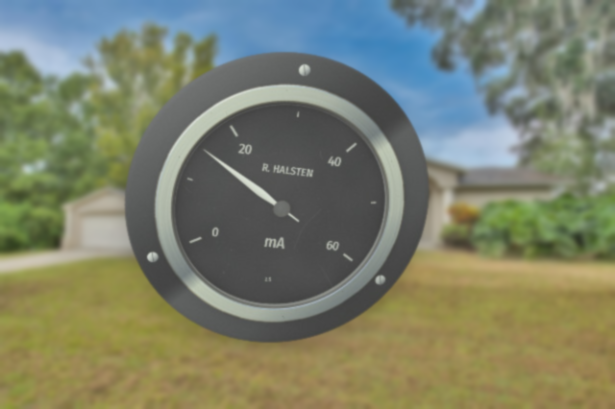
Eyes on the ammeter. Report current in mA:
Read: 15 mA
